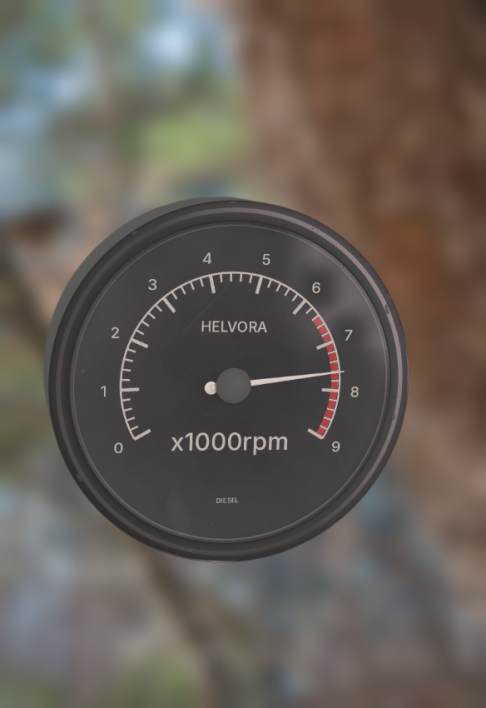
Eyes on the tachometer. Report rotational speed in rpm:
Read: 7600 rpm
